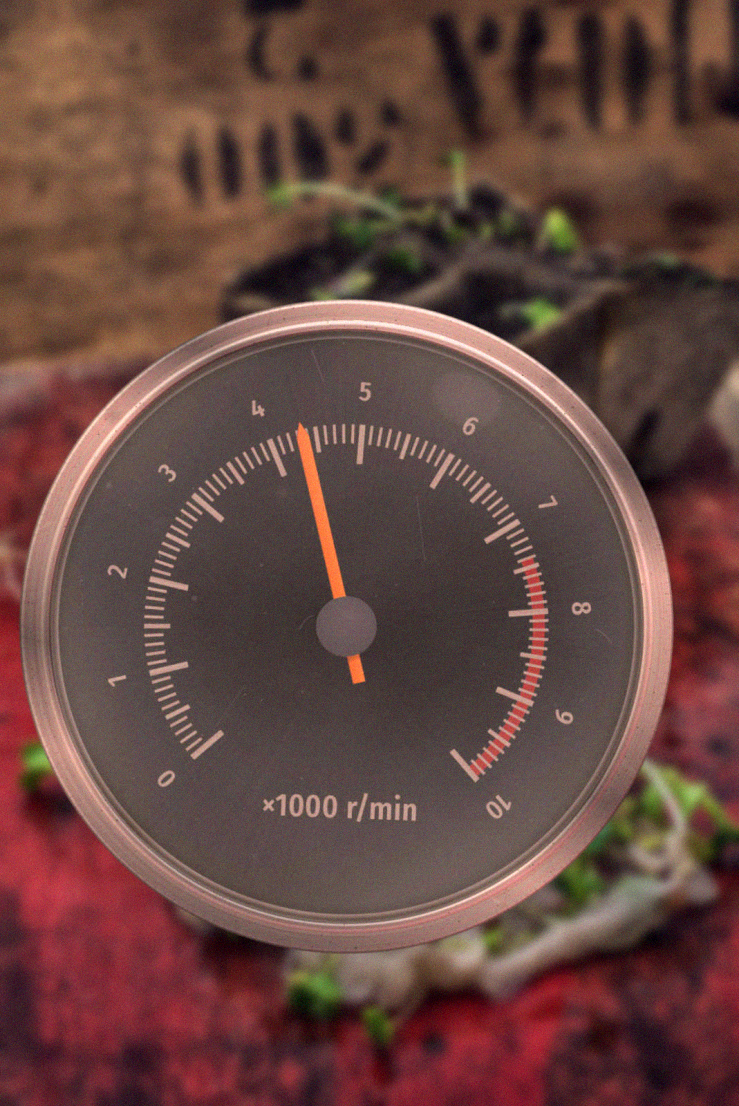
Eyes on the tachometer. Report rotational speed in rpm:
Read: 4350 rpm
